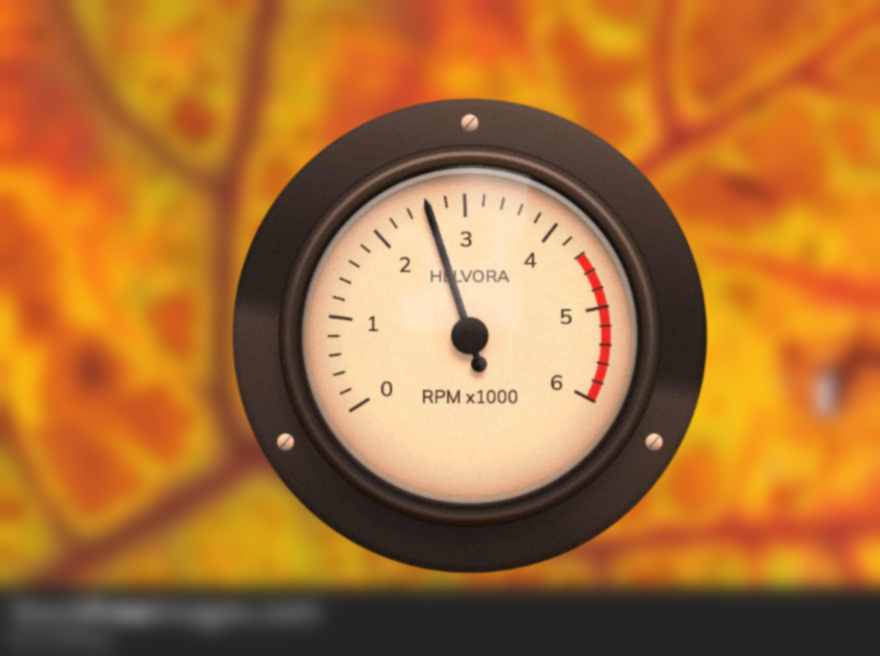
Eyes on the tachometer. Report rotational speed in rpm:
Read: 2600 rpm
